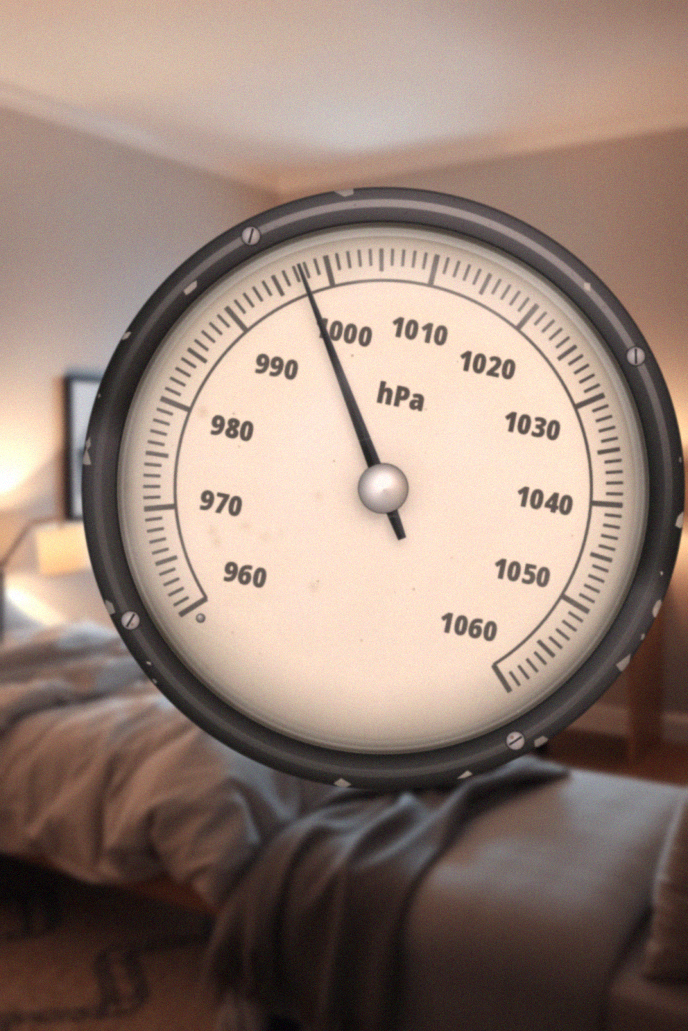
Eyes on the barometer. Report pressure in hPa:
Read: 997.5 hPa
